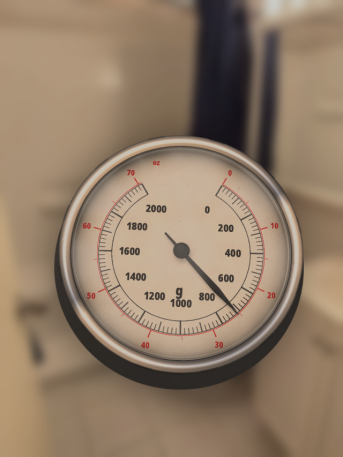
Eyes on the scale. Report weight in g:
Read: 720 g
